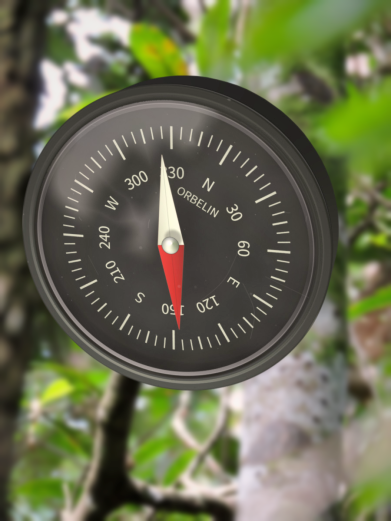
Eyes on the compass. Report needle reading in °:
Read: 145 °
